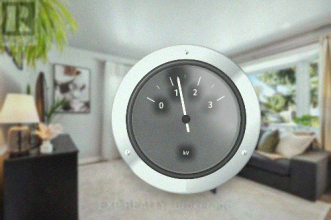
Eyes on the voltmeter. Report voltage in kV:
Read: 1.25 kV
